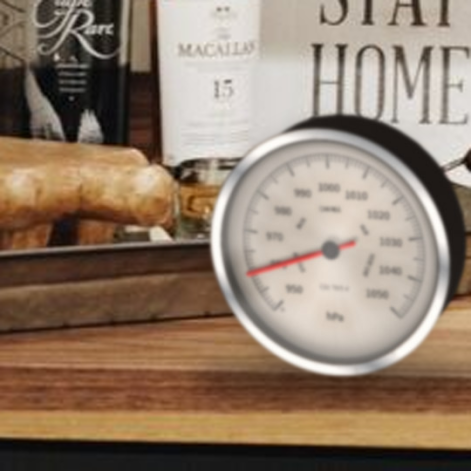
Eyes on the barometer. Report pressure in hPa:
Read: 960 hPa
